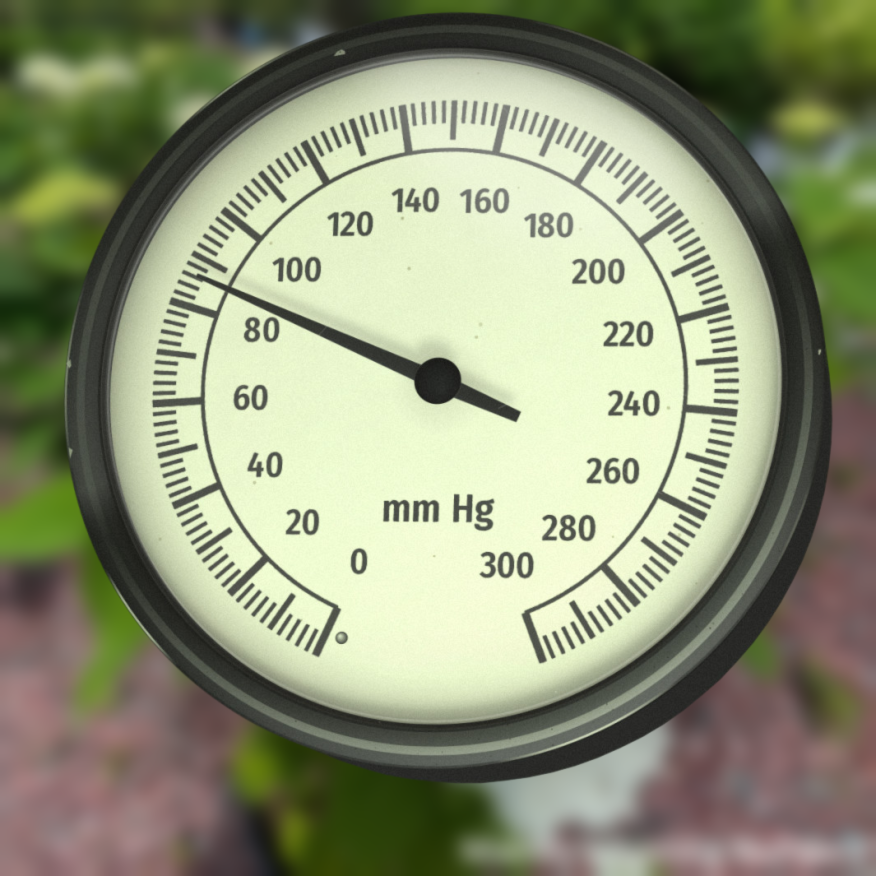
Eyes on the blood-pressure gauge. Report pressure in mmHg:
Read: 86 mmHg
